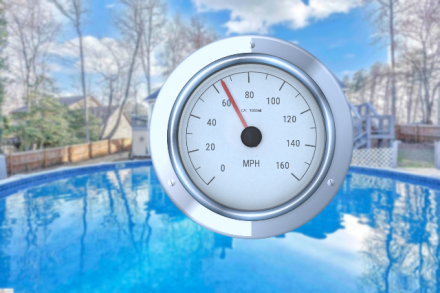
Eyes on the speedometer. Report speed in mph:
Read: 65 mph
